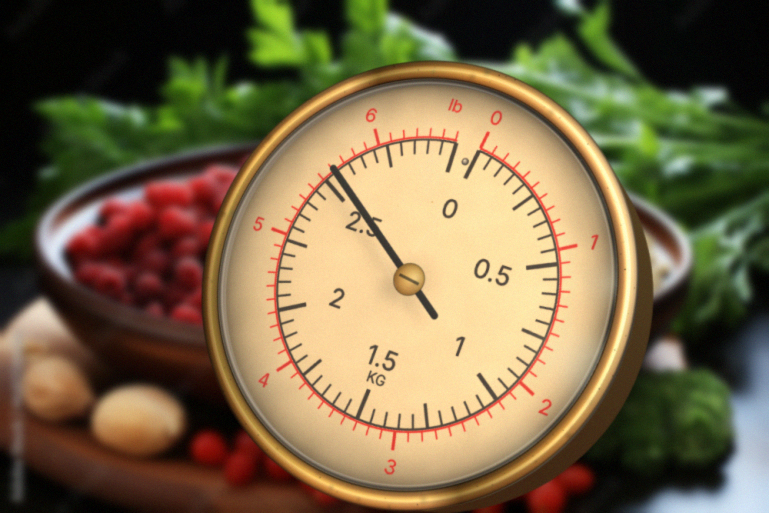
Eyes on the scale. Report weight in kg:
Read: 2.55 kg
